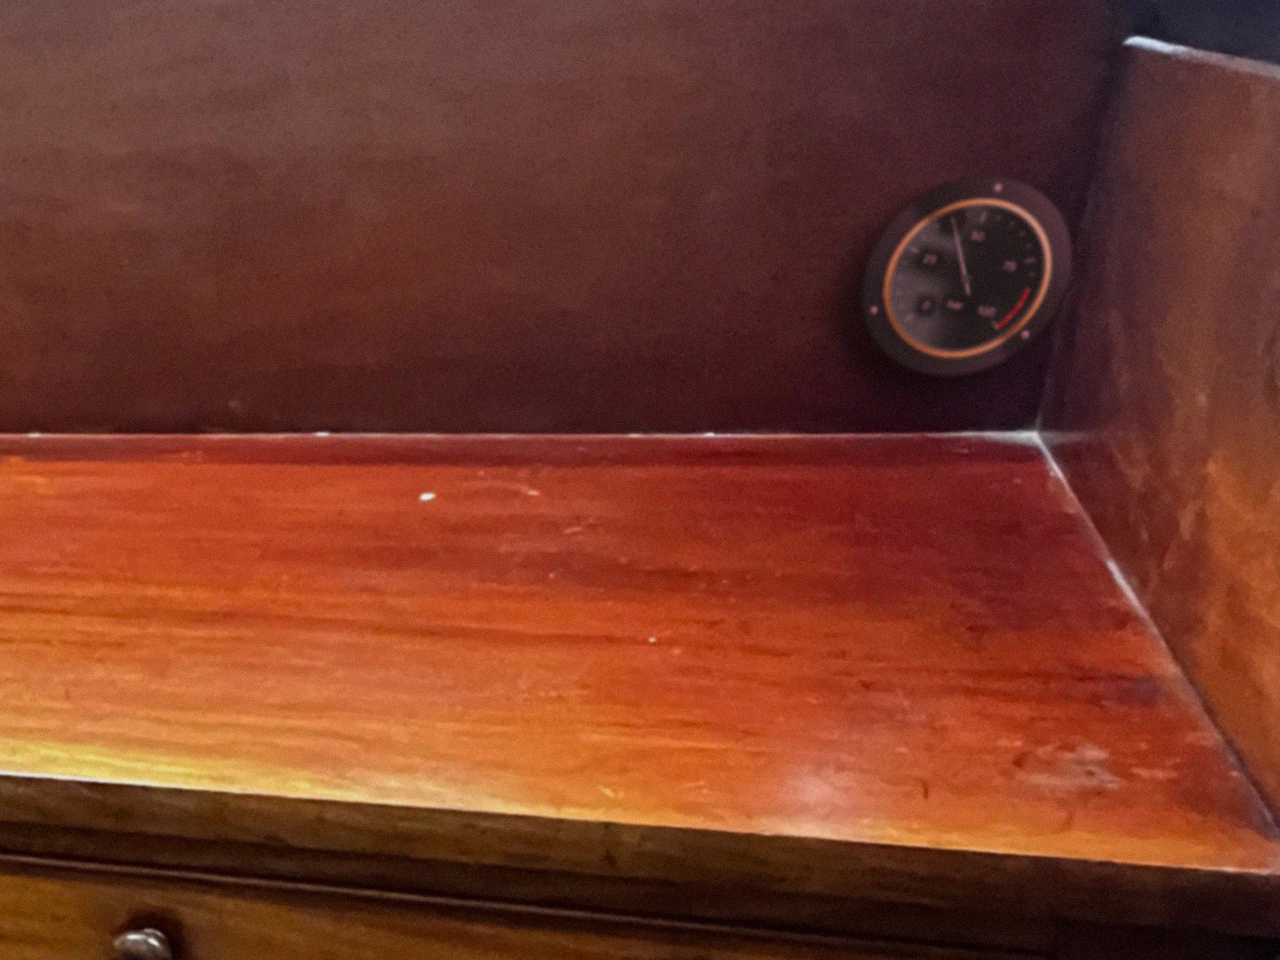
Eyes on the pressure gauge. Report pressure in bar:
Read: 40 bar
